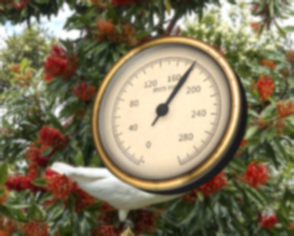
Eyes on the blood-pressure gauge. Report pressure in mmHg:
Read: 180 mmHg
